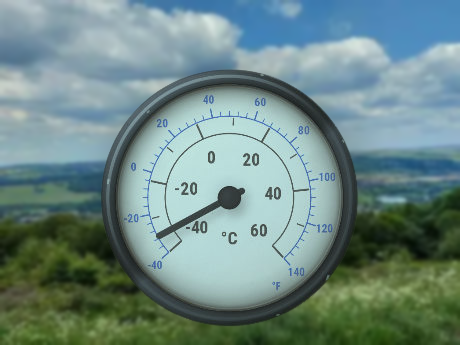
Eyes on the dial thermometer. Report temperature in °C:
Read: -35 °C
